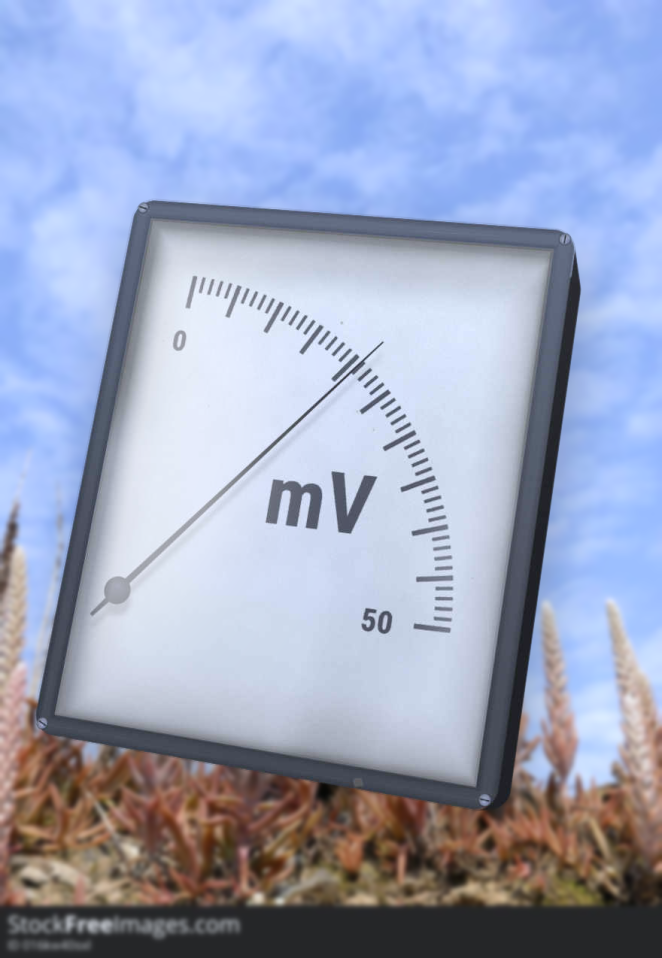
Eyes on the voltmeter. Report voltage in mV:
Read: 21 mV
